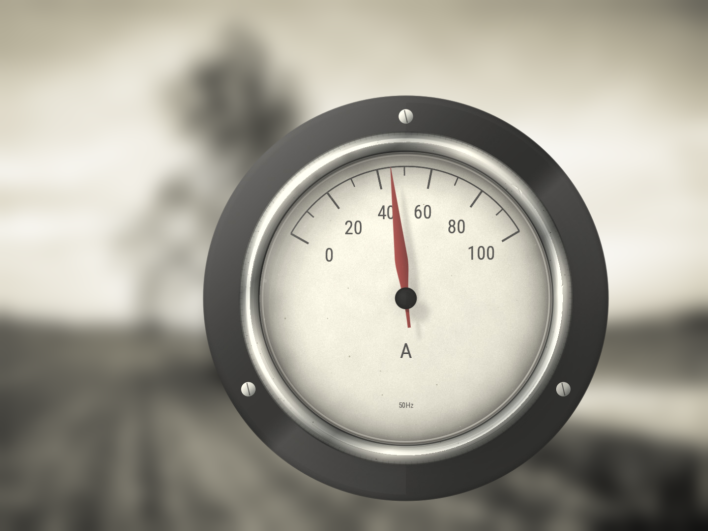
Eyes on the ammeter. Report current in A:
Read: 45 A
